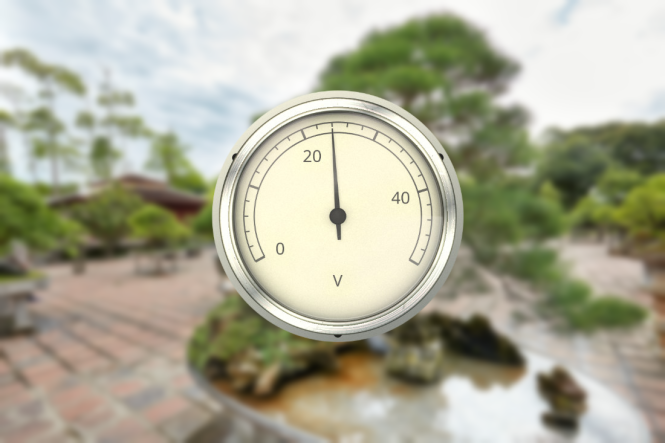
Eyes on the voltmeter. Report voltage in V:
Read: 24 V
